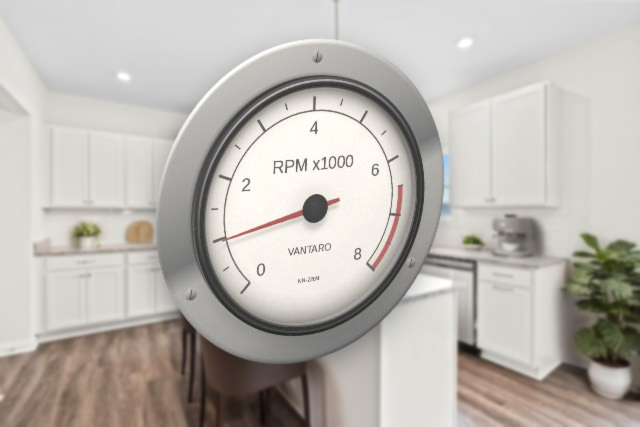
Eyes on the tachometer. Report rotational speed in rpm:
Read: 1000 rpm
